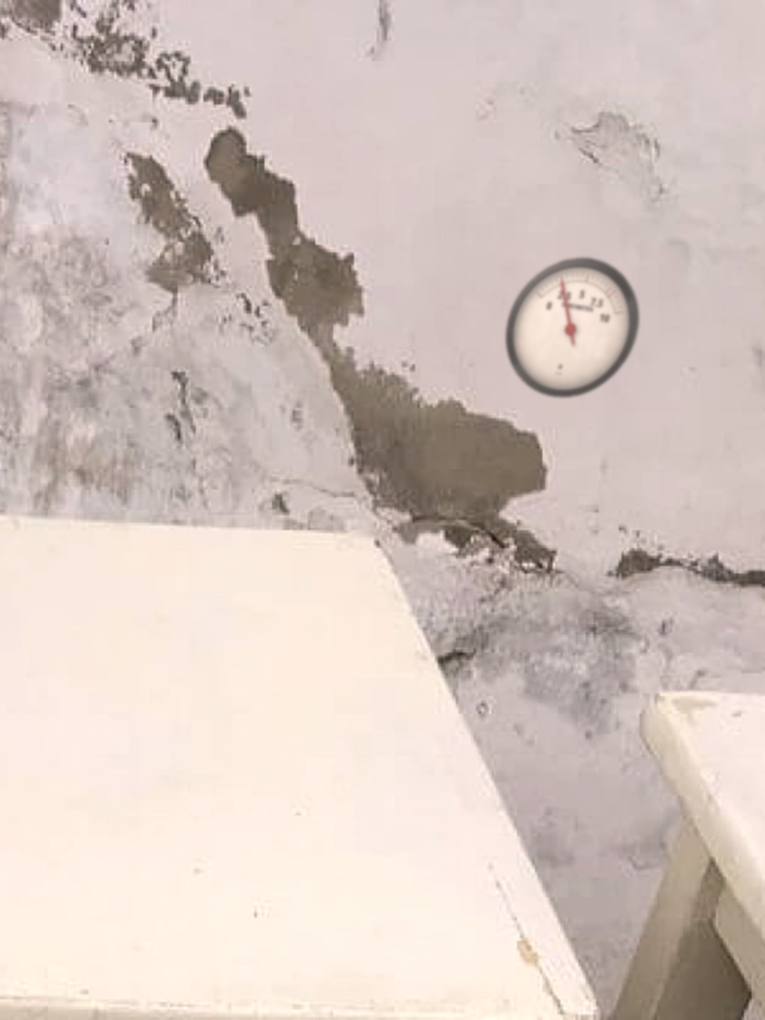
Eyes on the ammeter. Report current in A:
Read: 2.5 A
